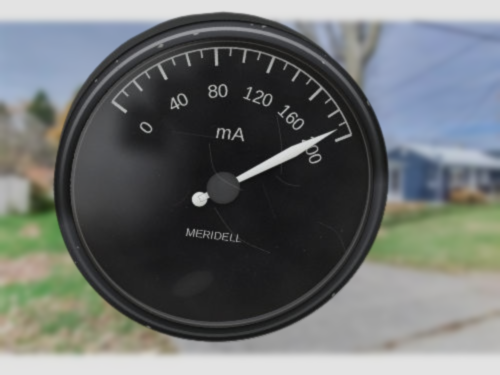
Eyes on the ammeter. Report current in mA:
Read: 190 mA
